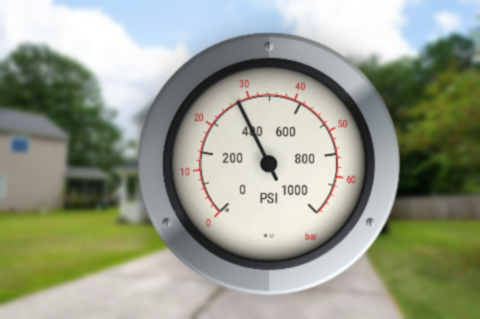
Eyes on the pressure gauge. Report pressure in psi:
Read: 400 psi
